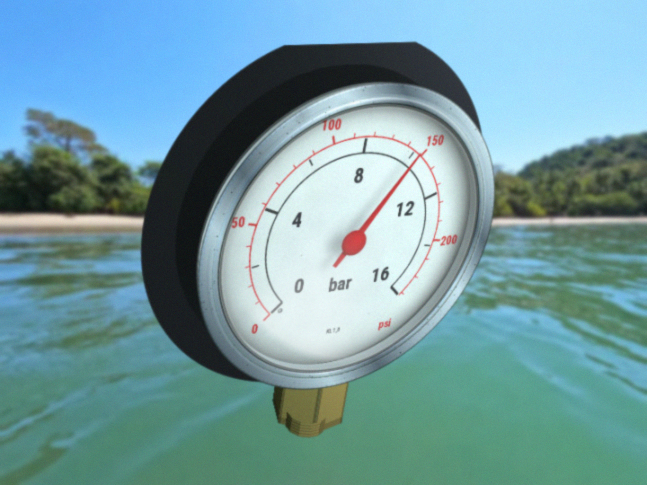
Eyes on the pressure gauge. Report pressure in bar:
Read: 10 bar
